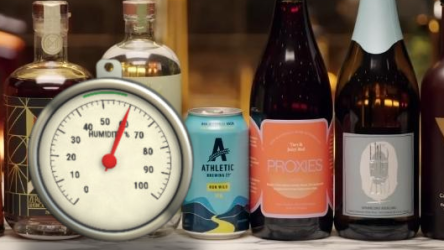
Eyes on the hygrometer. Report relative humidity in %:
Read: 60 %
